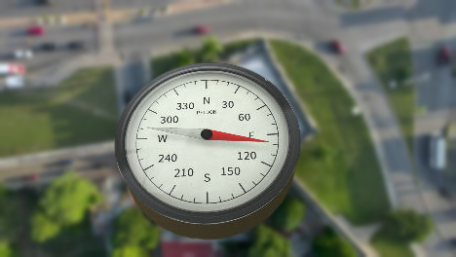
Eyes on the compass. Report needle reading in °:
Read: 100 °
